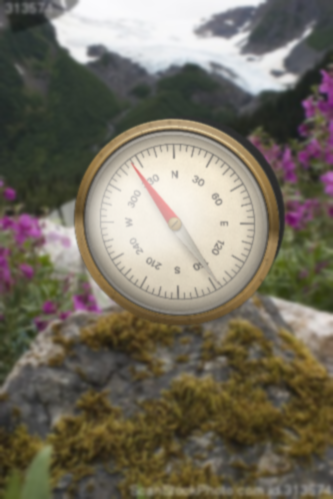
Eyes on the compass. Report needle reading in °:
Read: 325 °
